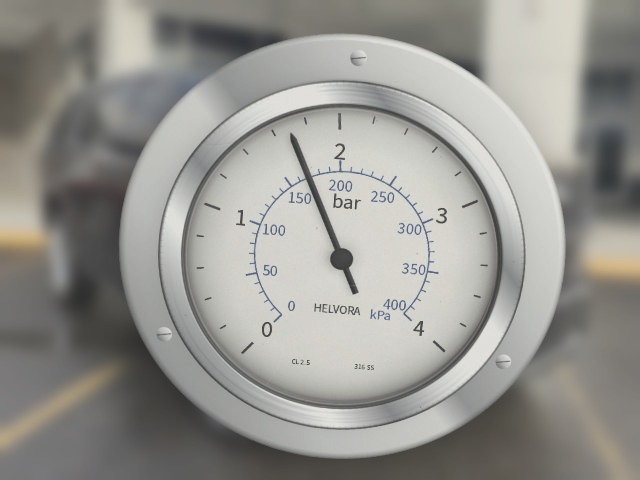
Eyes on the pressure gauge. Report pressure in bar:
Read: 1.7 bar
